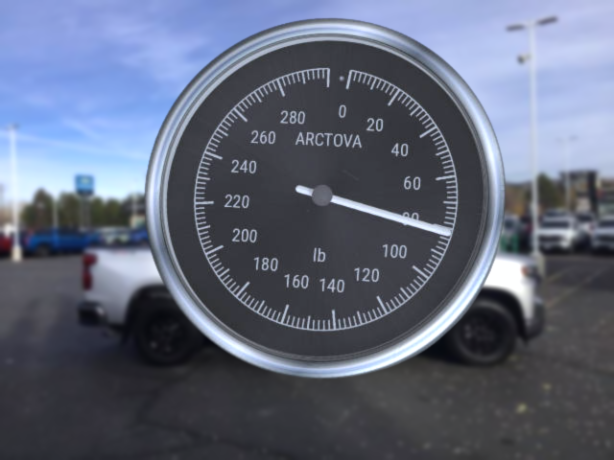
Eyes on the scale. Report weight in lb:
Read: 82 lb
